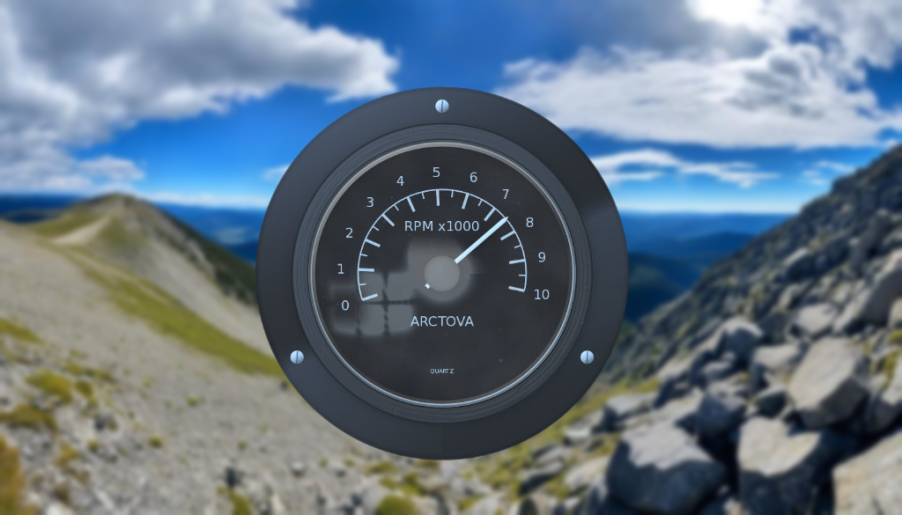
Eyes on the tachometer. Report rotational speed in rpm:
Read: 7500 rpm
